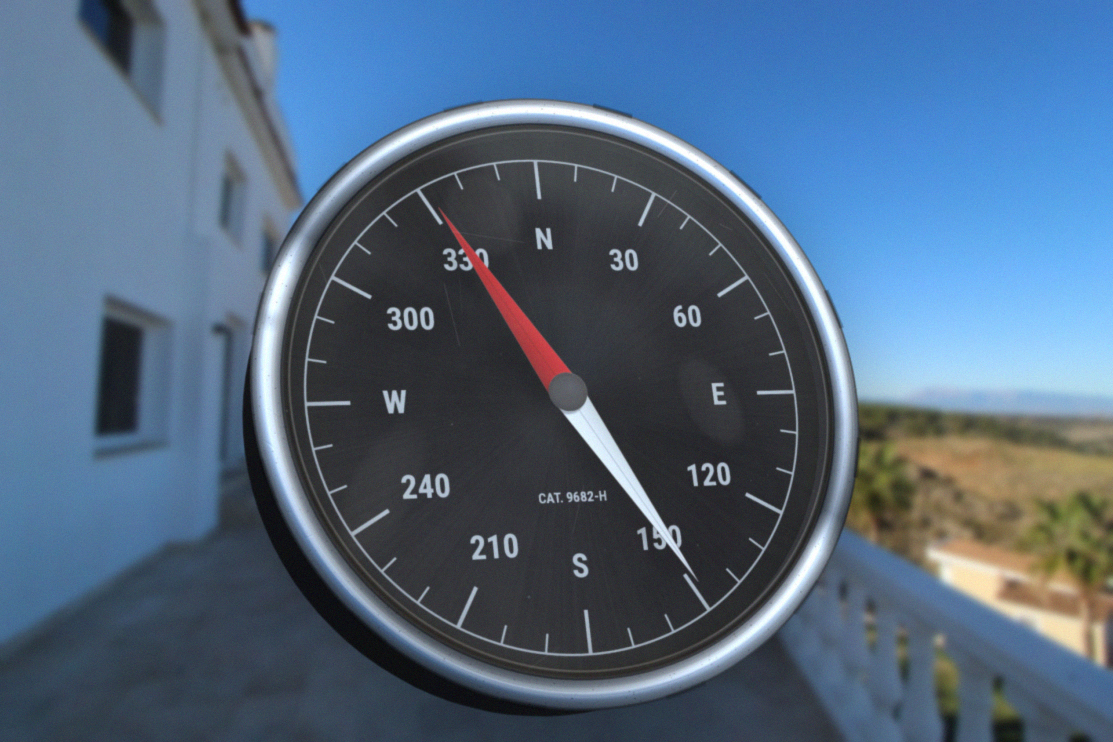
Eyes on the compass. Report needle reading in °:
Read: 330 °
